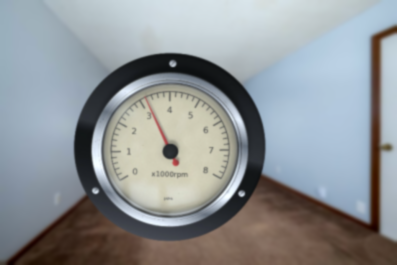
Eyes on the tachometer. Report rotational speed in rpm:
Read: 3200 rpm
